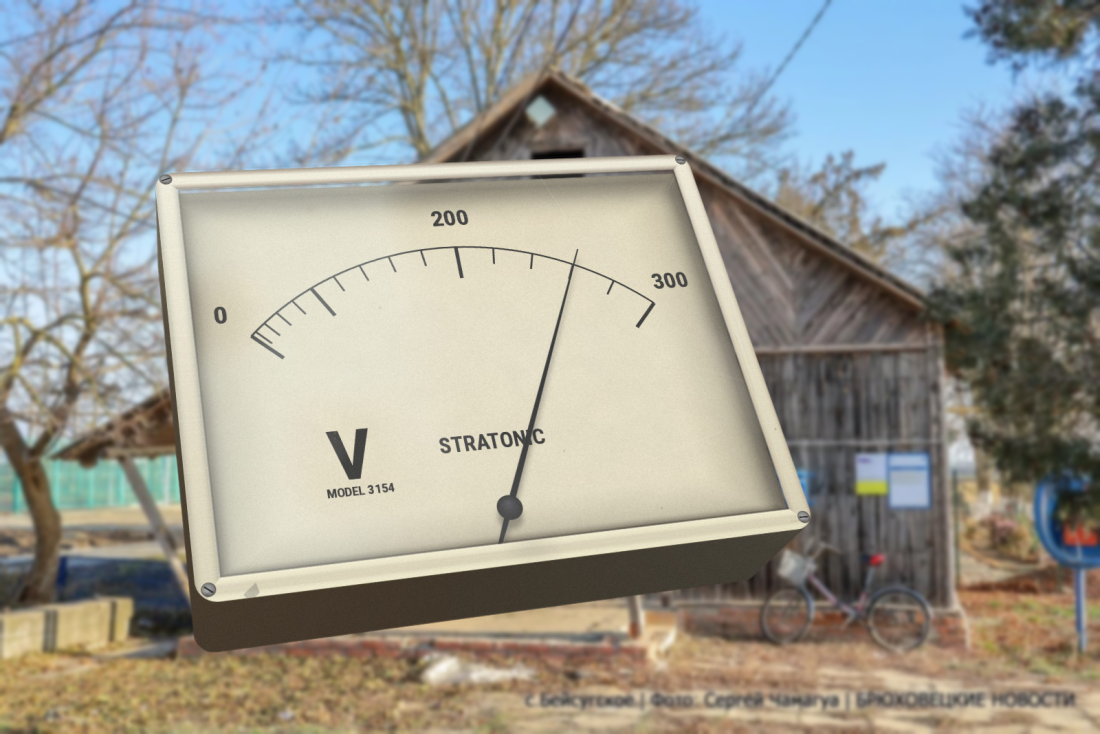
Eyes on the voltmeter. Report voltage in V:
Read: 260 V
